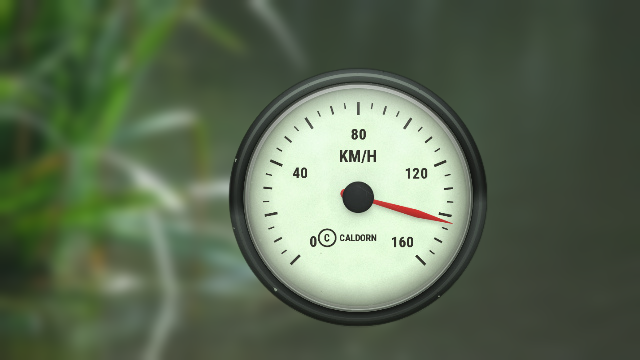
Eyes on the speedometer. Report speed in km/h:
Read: 142.5 km/h
